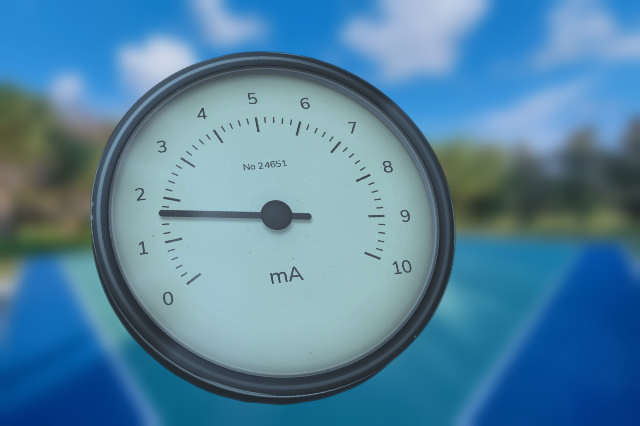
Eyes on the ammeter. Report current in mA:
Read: 1.6 mA
